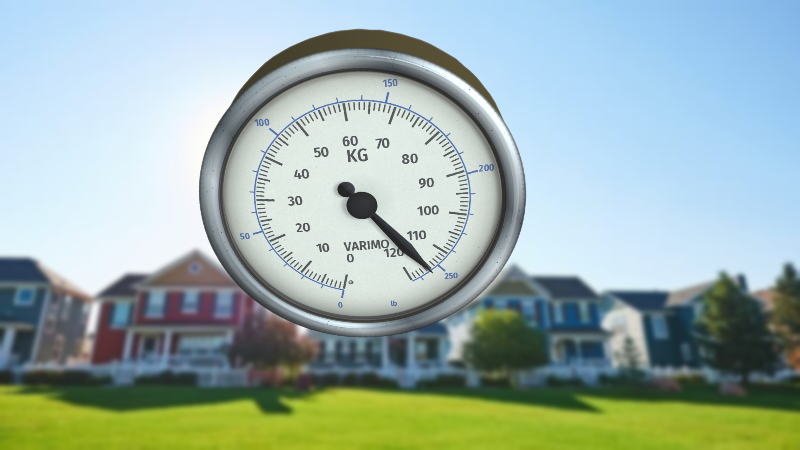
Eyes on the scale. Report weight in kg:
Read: 115 kg
